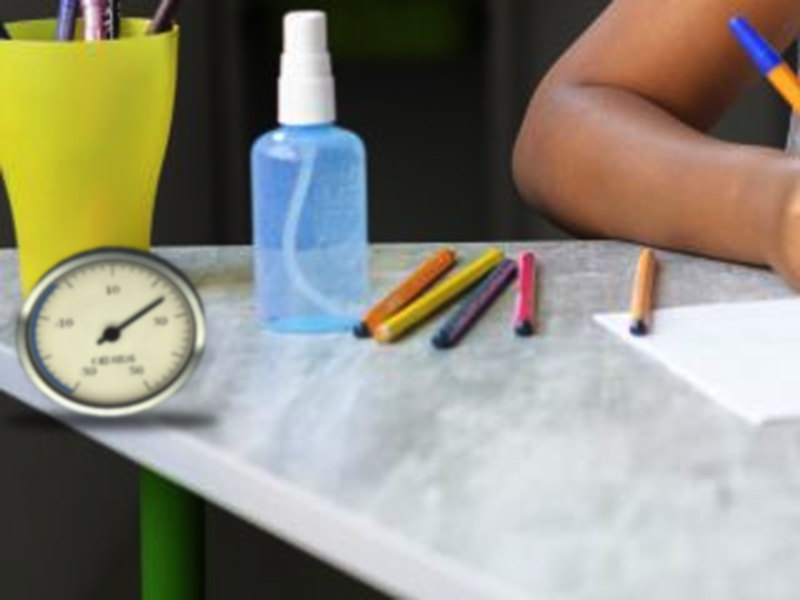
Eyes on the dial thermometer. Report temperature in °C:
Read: 24 °C
